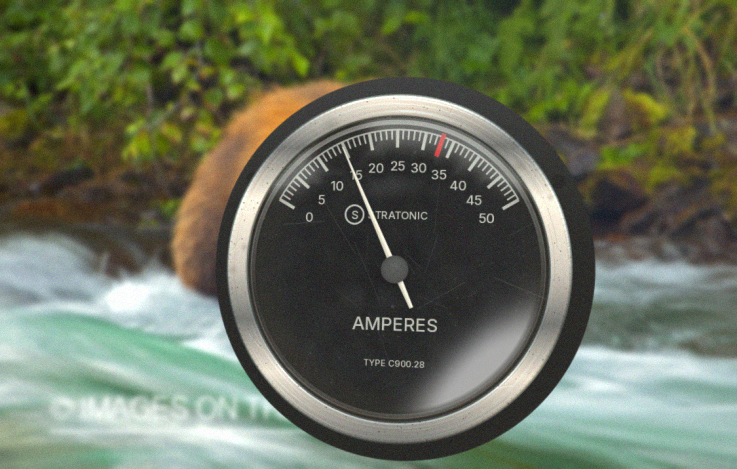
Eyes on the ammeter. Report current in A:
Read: 15 A
